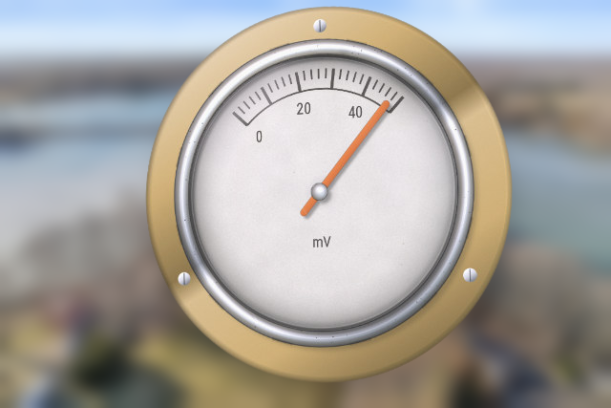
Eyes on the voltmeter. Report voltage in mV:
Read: 48 mV
